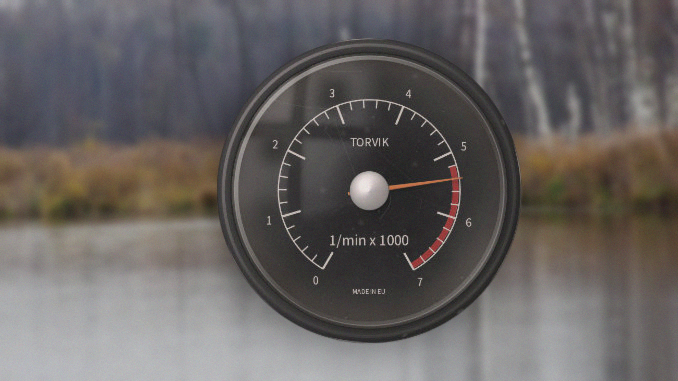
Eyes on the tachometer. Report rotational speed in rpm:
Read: 5400 rpm
